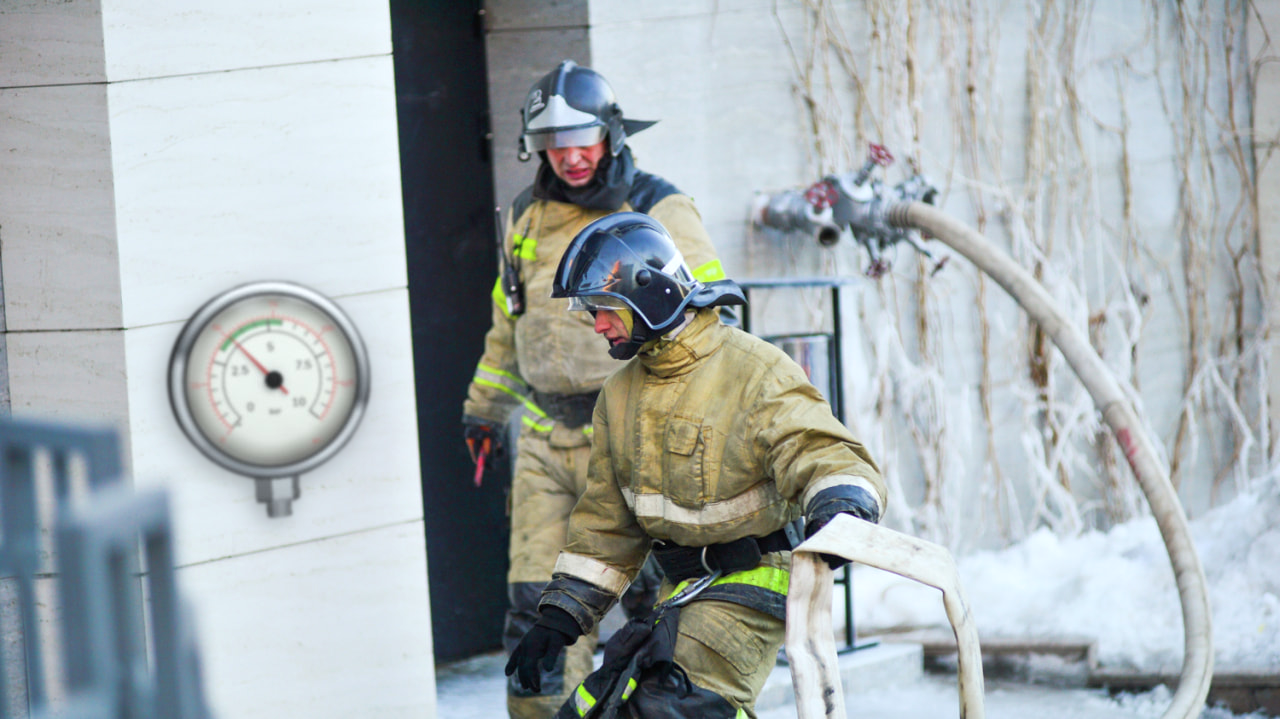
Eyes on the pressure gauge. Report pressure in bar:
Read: 3.5 bar
